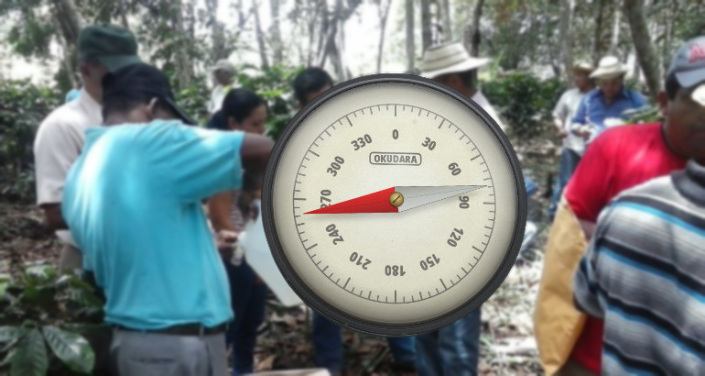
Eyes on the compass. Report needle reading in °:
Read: 260 °
